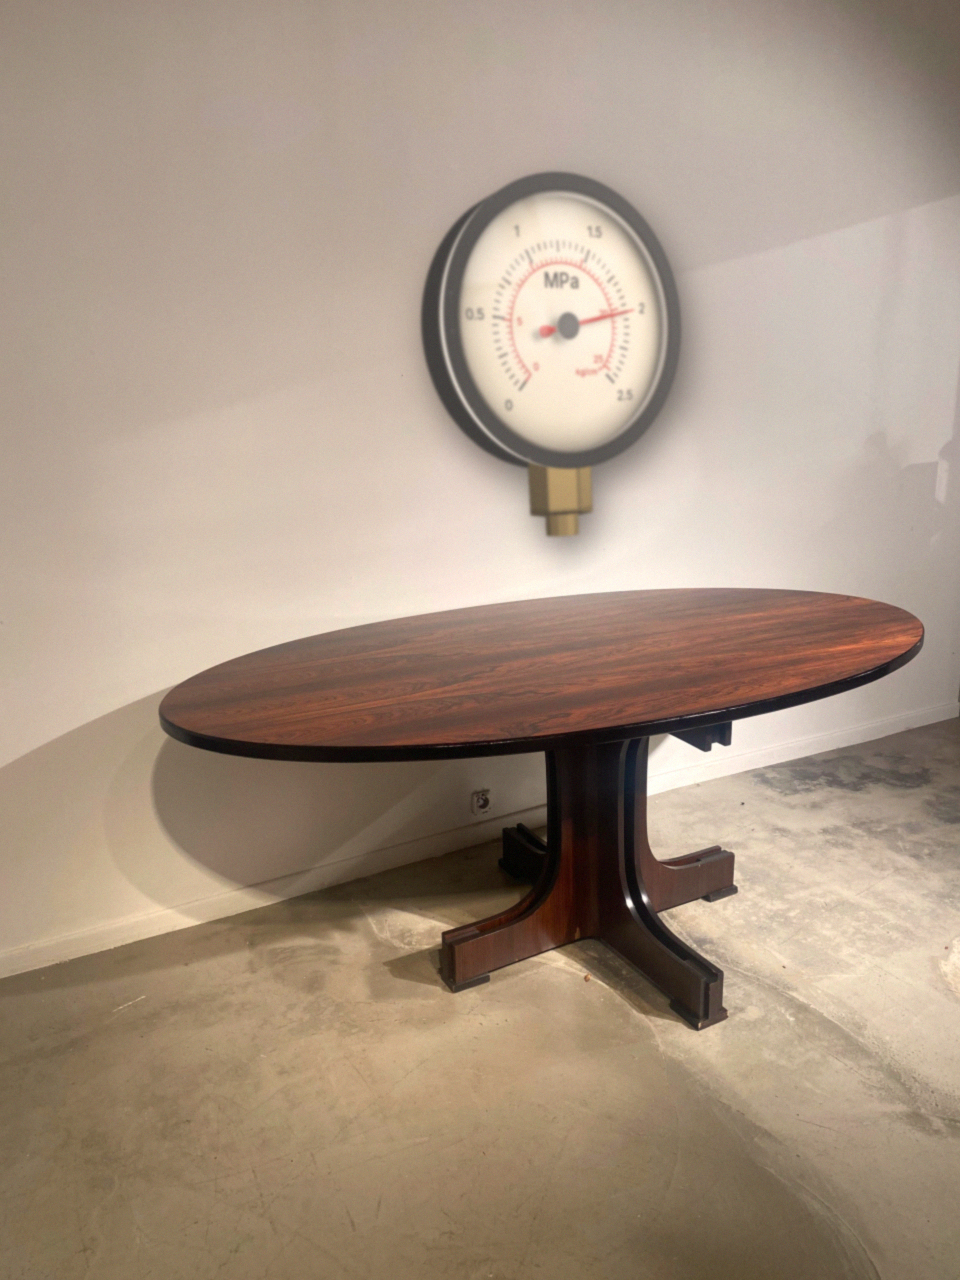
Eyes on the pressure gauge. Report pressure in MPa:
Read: 2 MPa
